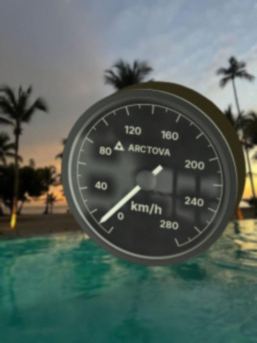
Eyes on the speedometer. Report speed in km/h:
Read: 10 km/h
